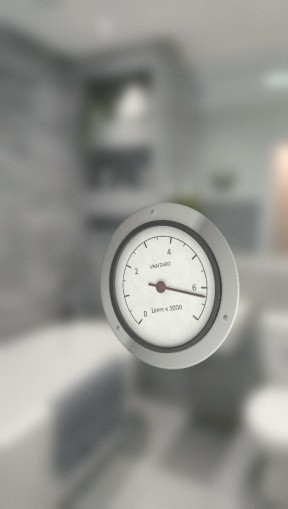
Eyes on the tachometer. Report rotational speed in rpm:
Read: 6250 rpm
